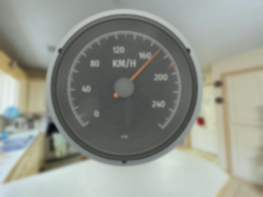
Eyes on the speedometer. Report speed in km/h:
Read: 170 km/h
